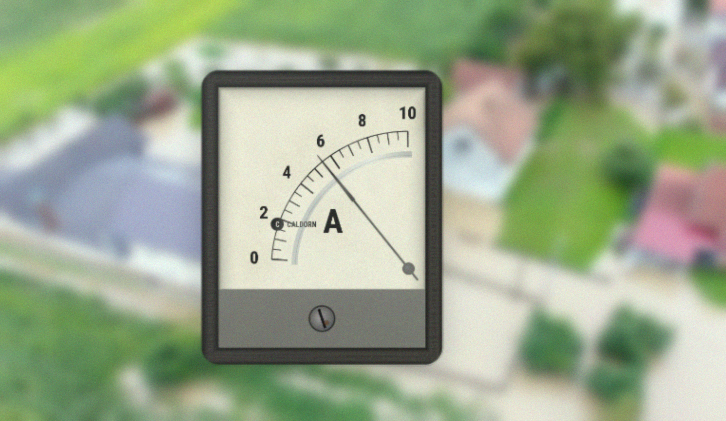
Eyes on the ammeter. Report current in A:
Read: 5.5 A
